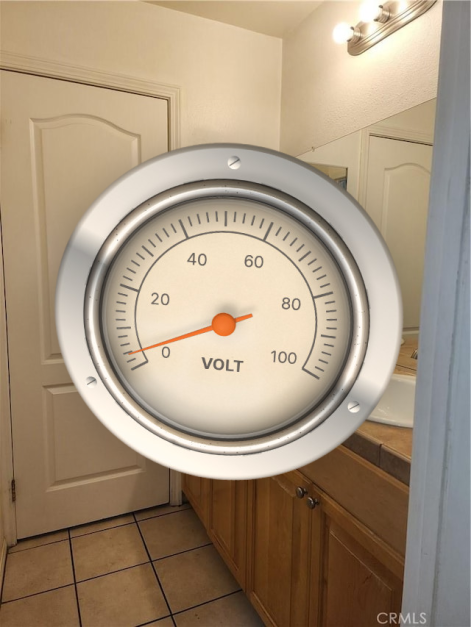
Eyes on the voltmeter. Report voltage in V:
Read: 4 V
